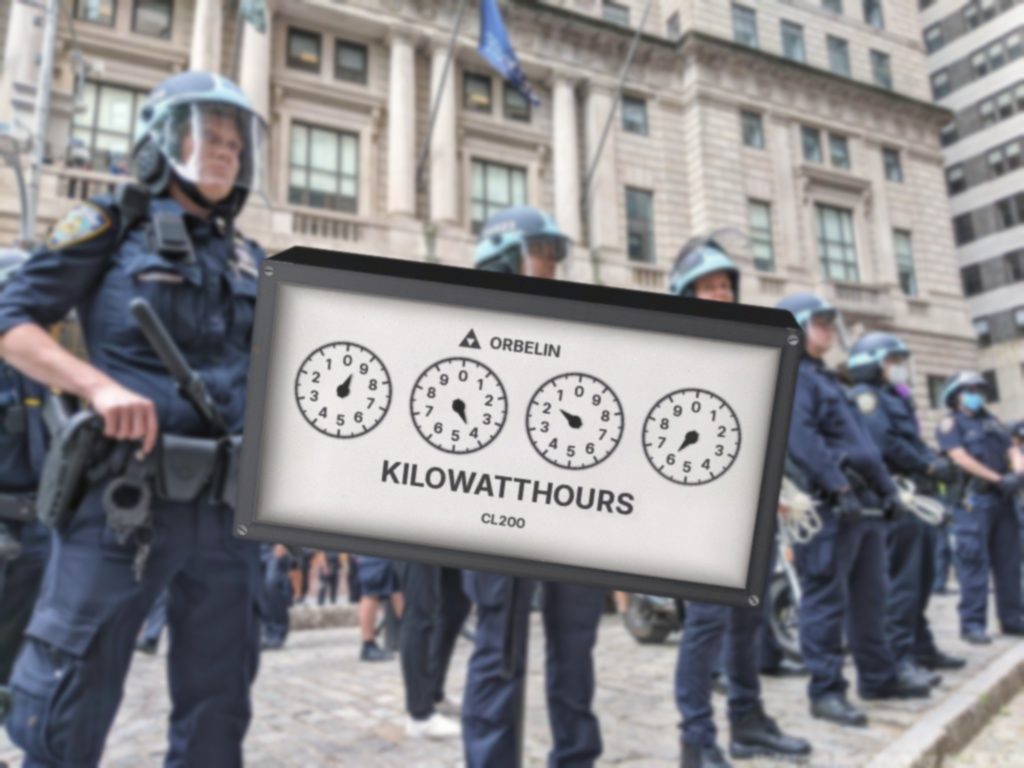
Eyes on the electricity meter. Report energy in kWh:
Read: 9416 kWh
